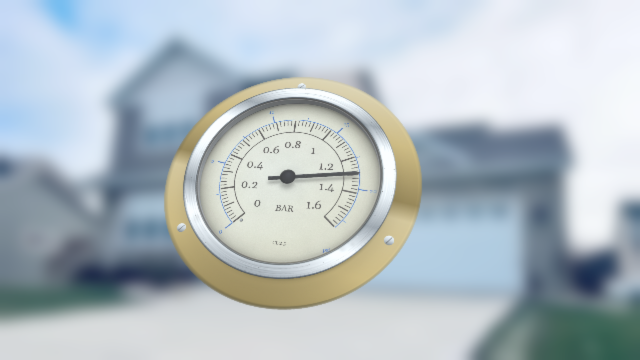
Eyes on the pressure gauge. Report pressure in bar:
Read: 1.3 bar
